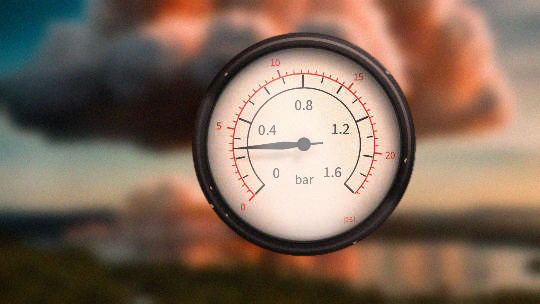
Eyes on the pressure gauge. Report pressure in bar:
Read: 0.25 bar
